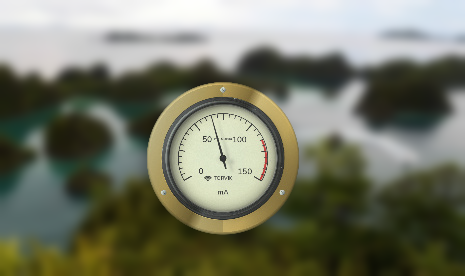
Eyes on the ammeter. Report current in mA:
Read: 65 mA
